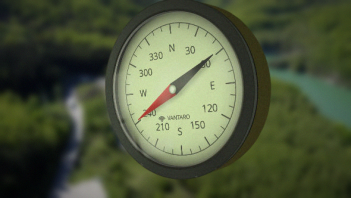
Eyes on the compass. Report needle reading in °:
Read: 240 °
